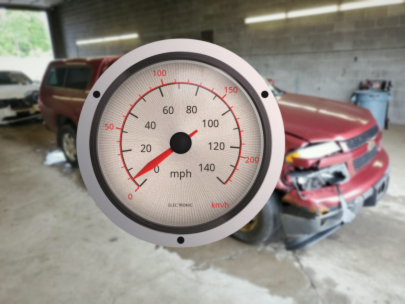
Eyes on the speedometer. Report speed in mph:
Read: 5 mph
